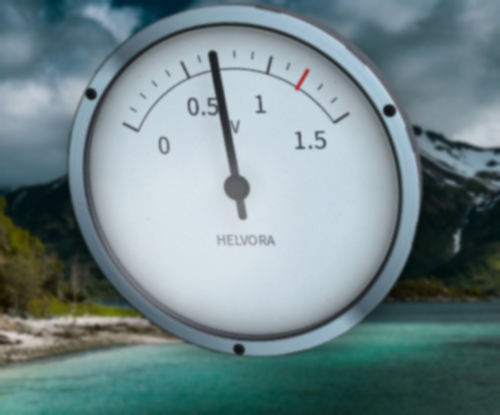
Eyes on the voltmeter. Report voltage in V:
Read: 0.7 V
